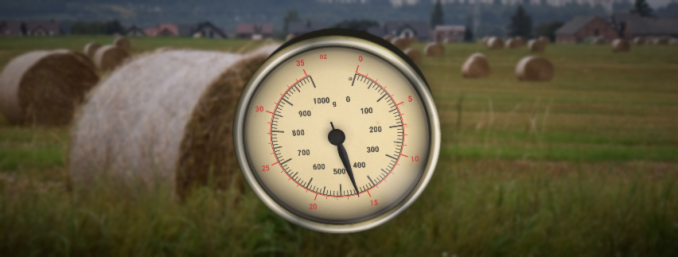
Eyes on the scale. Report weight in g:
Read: 450 g
